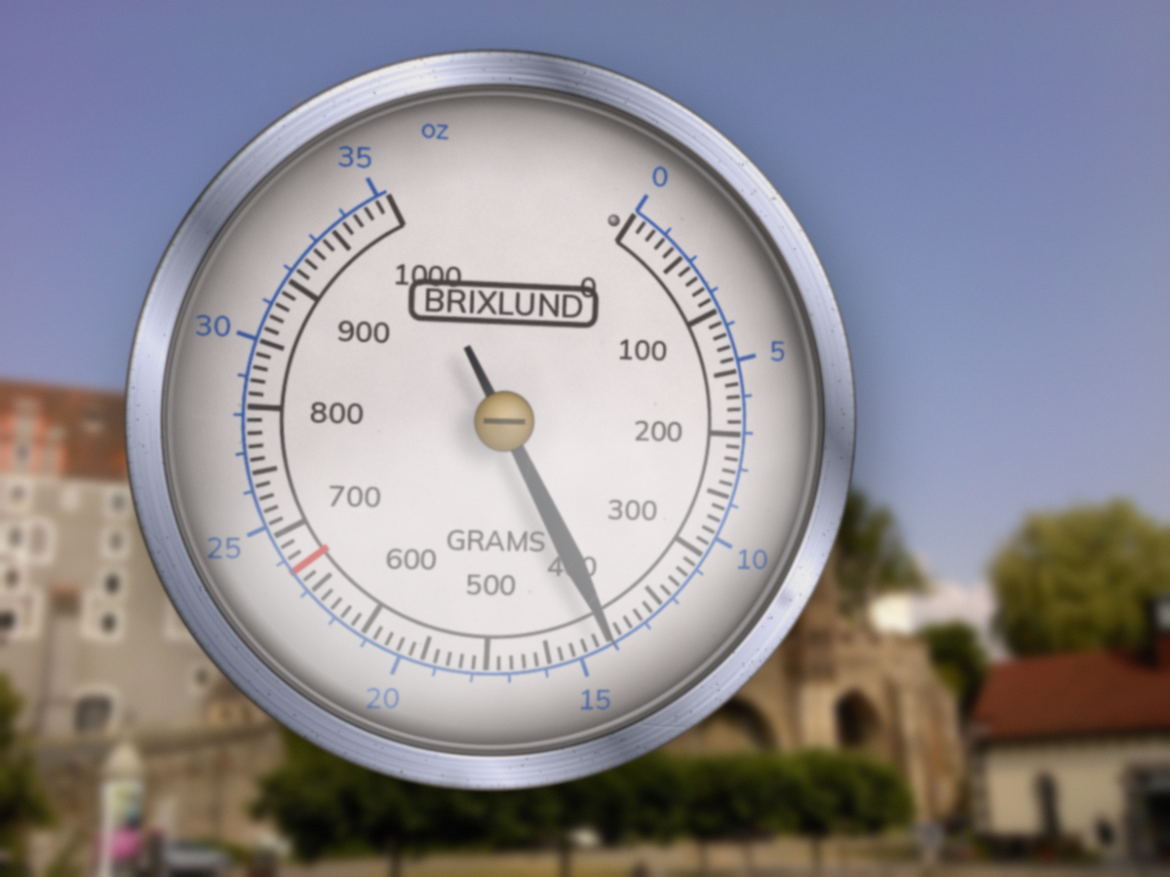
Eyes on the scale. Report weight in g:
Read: 400 g
